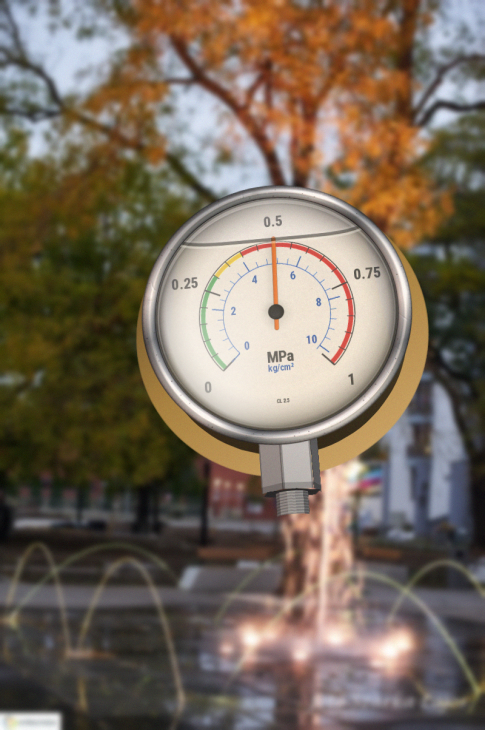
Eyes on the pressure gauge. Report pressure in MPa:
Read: 0.5 MPa
